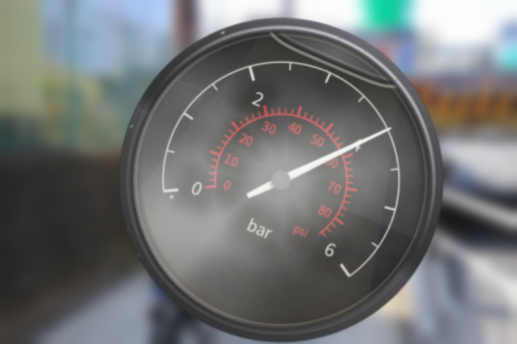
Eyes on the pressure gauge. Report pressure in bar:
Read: 4 bar
